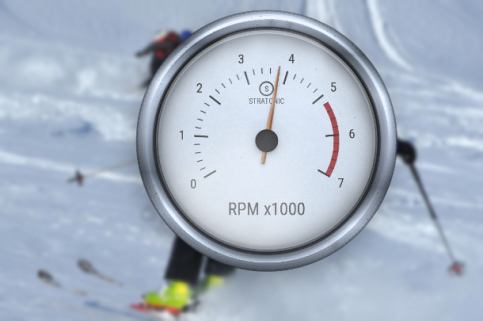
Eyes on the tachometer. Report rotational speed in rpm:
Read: 3800 rpm
